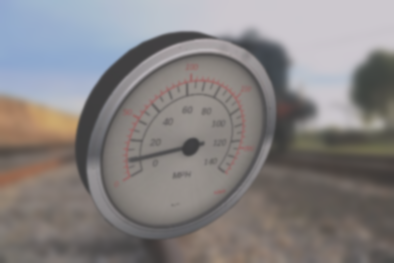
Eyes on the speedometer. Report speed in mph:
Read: 10 mph
